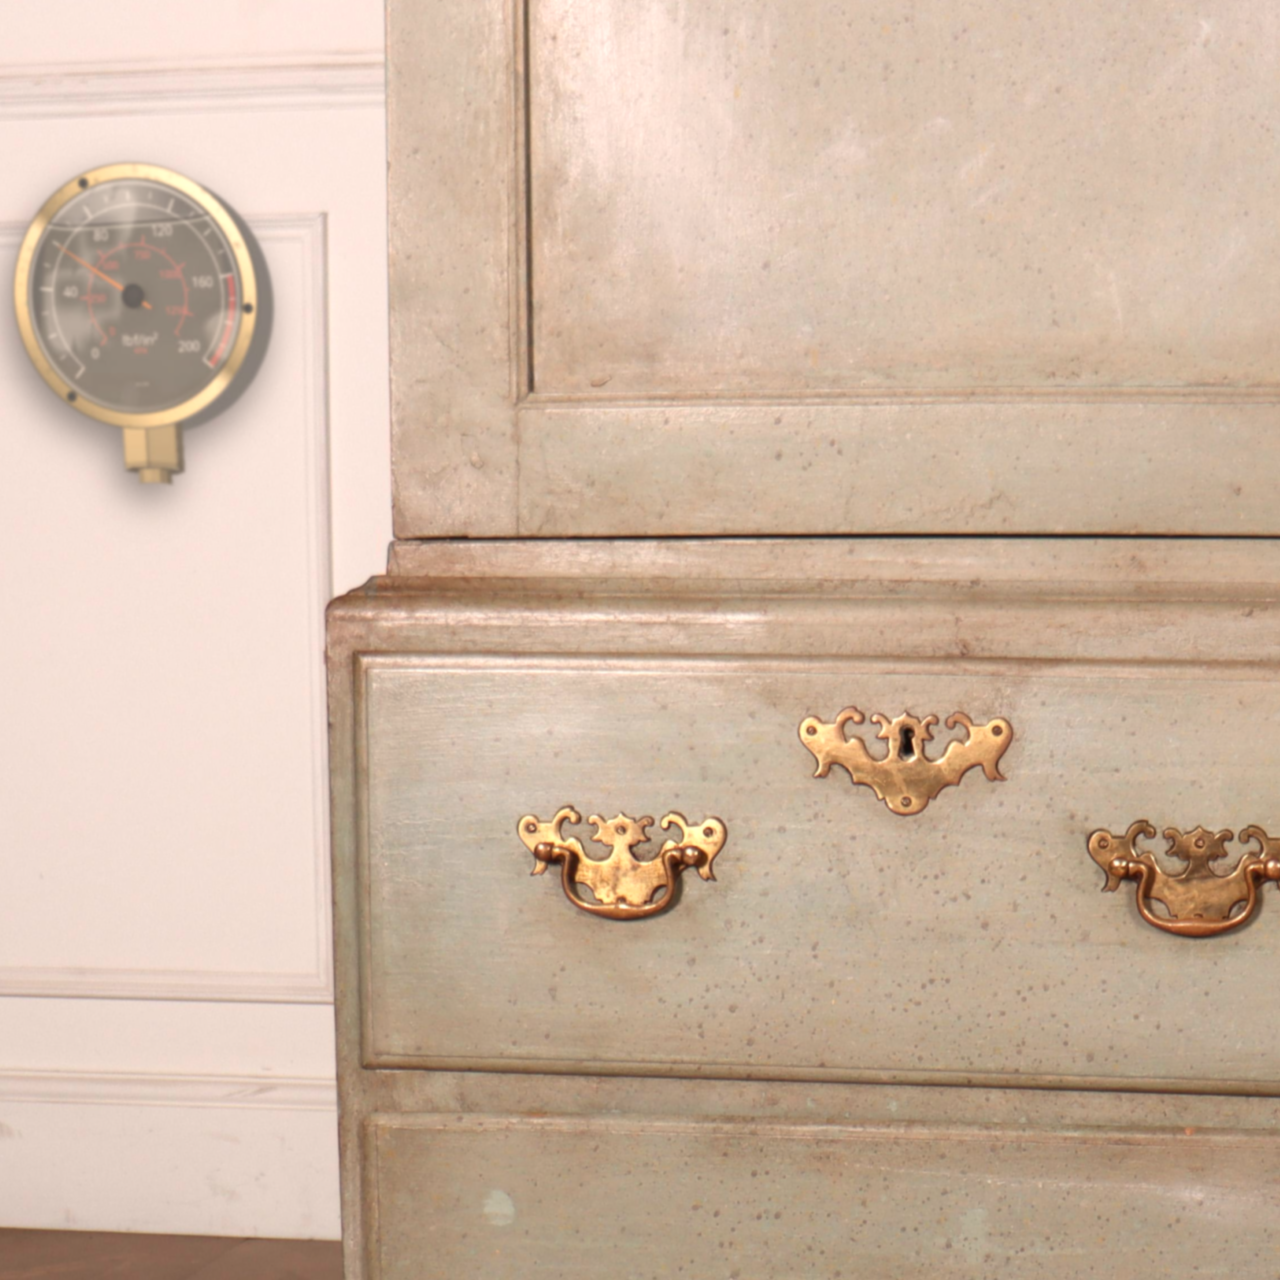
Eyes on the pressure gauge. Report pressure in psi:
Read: 60 psi
